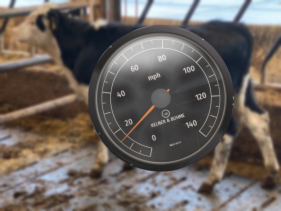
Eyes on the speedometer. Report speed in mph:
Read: 15 mph
